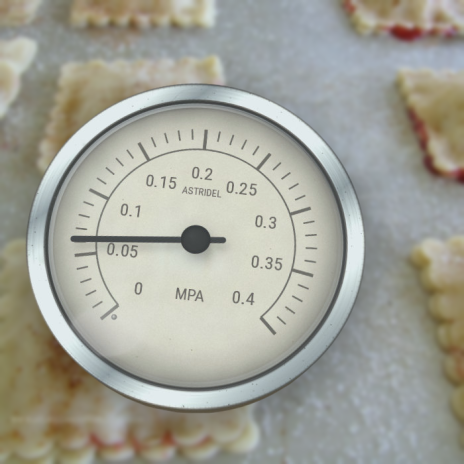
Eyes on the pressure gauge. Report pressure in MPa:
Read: 0.06 MPa
